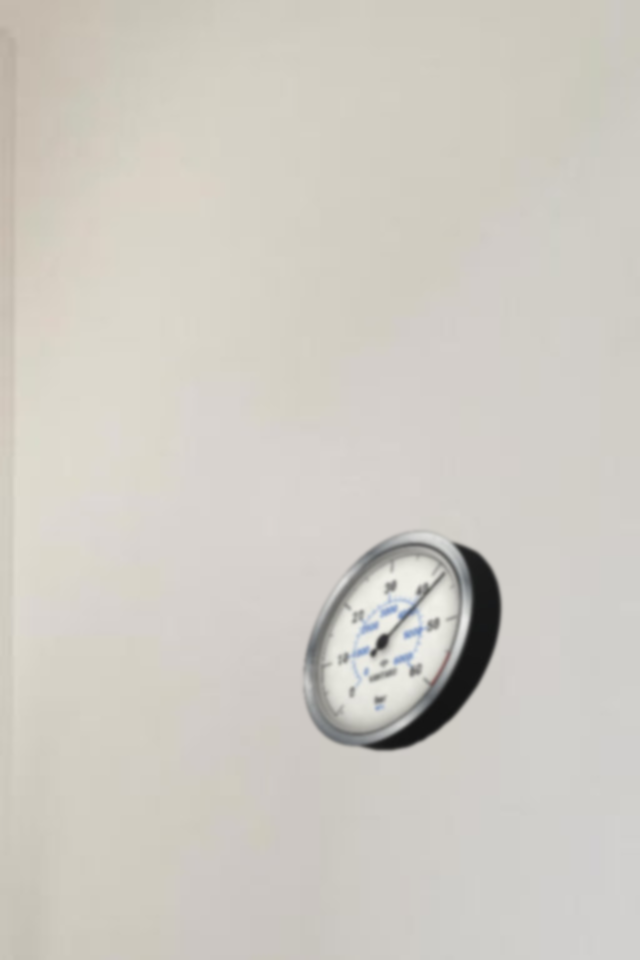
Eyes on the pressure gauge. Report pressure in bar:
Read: 42.5 bar
